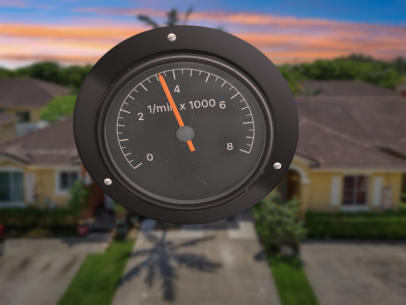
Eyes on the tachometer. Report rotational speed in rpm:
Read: 3625 rpm
